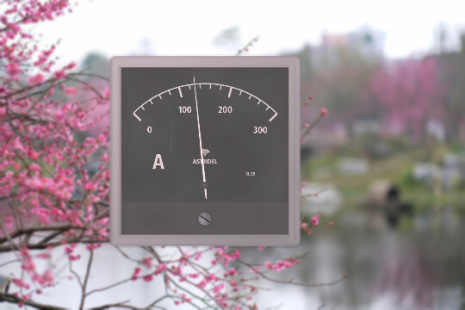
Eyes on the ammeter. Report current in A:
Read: 130 A
